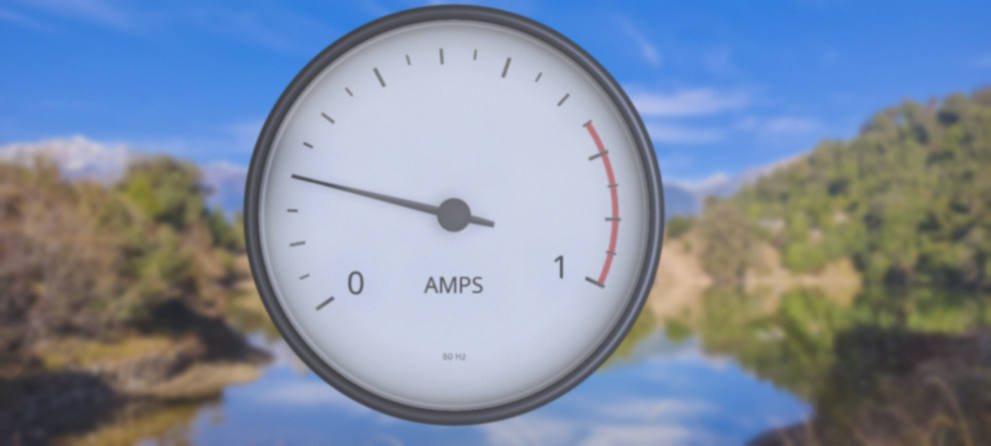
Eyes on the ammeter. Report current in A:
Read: 0.2 A
